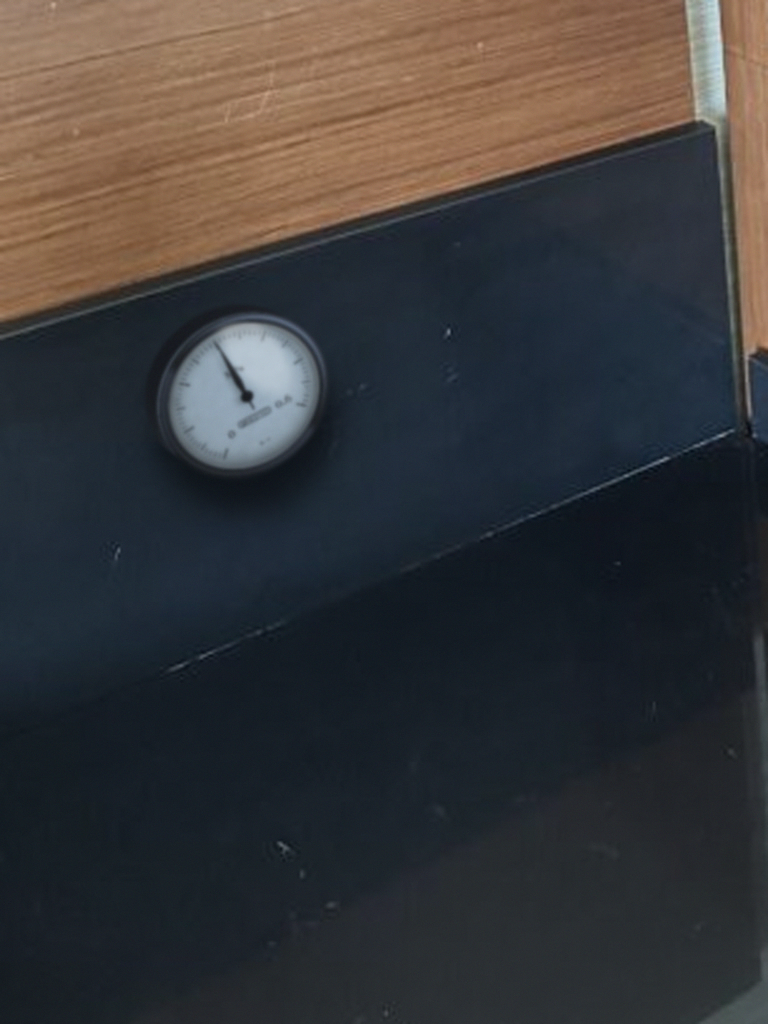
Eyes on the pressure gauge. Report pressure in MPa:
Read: 0.3 MPa
